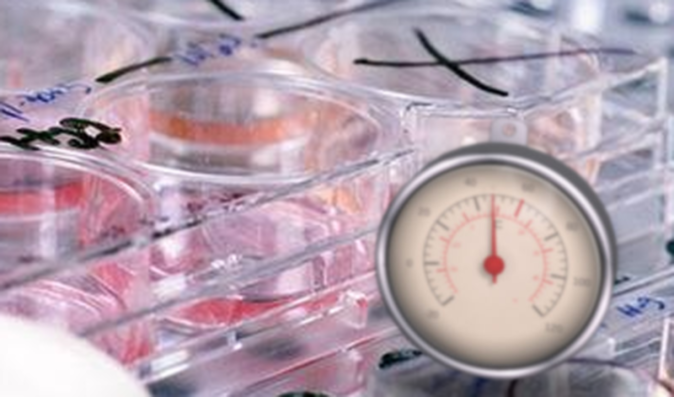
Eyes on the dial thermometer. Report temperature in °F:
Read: 48 °F
